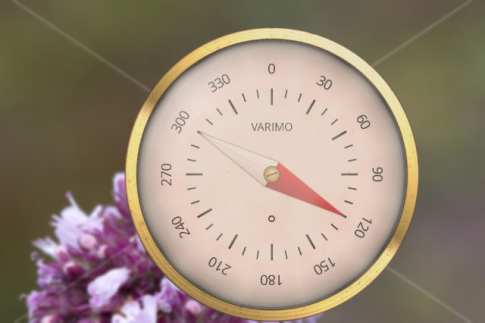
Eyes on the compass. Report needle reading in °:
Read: 120 °
